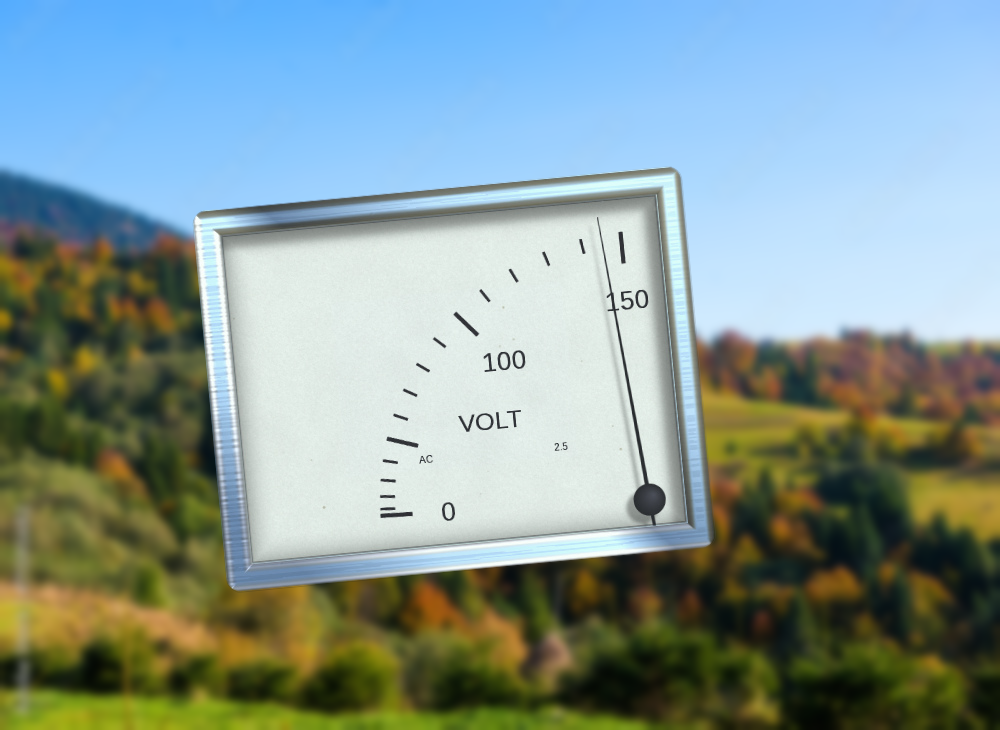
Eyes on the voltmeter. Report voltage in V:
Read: 145 V
